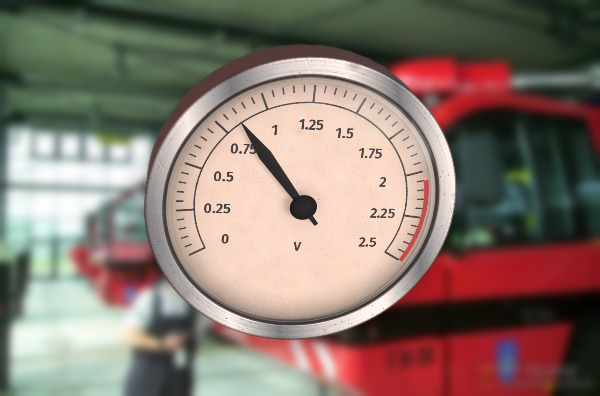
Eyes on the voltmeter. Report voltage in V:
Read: 0.85 V
